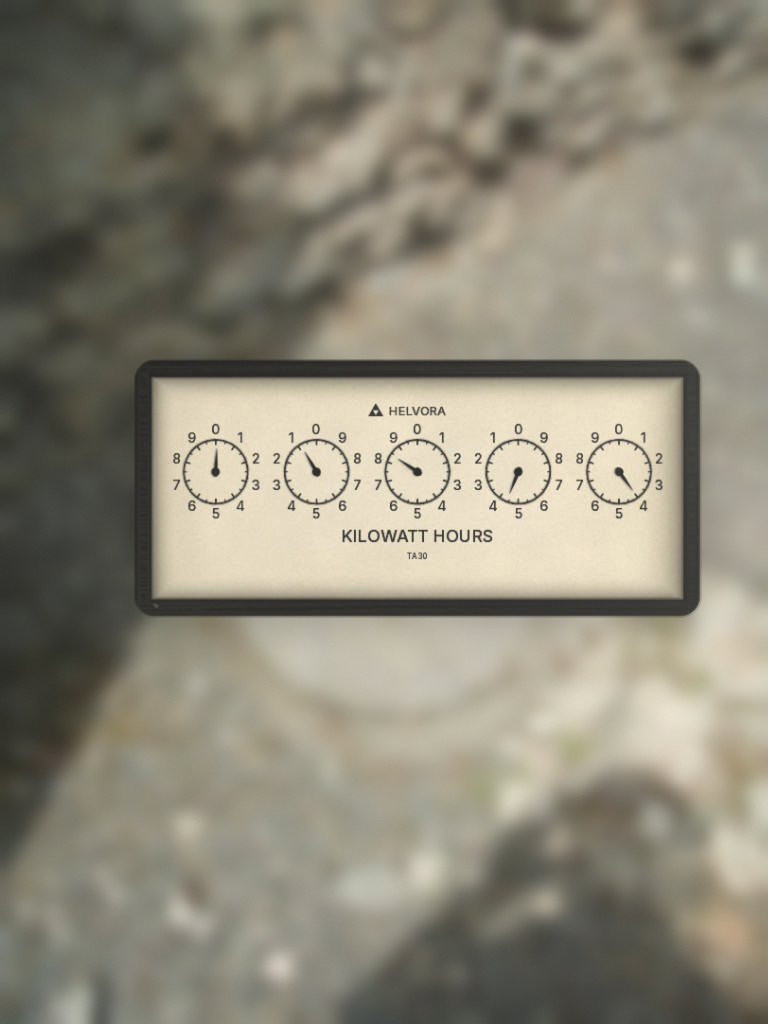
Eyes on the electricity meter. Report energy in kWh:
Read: 844 kWh
